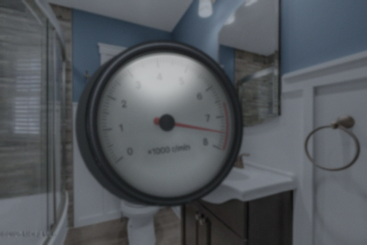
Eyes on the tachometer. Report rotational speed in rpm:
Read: 7500 rpm
